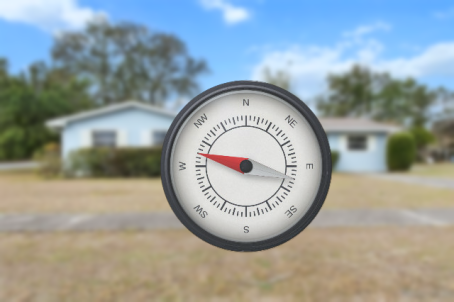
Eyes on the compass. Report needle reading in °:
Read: 285 °
